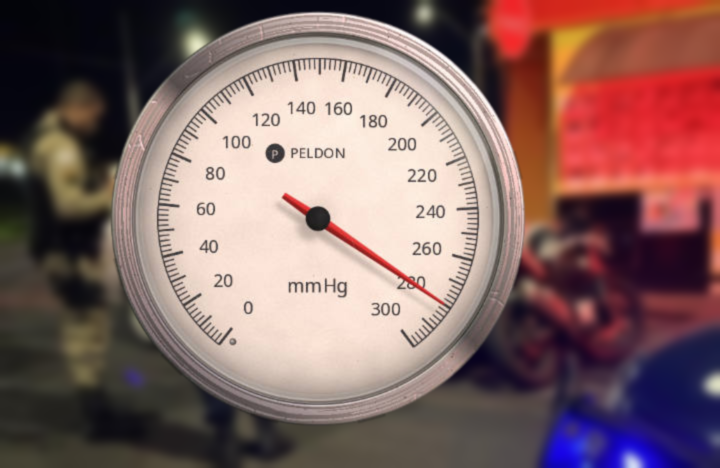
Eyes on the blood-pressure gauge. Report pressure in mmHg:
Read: 280 mmHg
